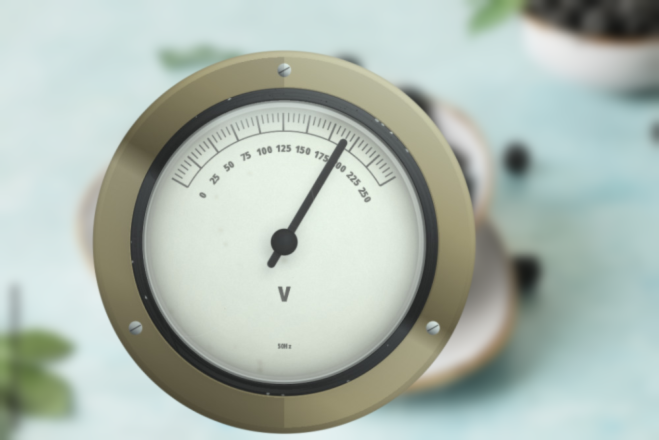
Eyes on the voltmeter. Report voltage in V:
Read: 190 V
